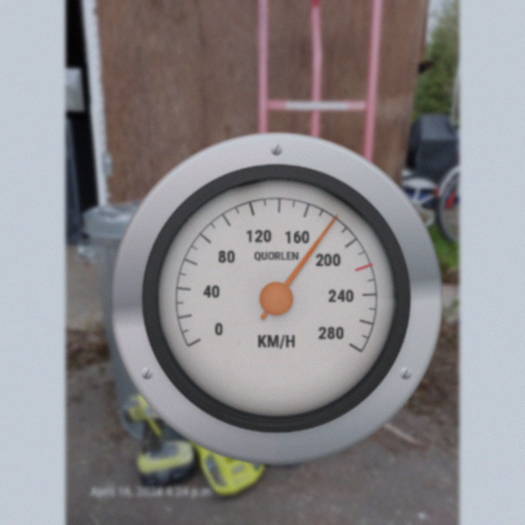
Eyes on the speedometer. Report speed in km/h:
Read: 180 km/h
